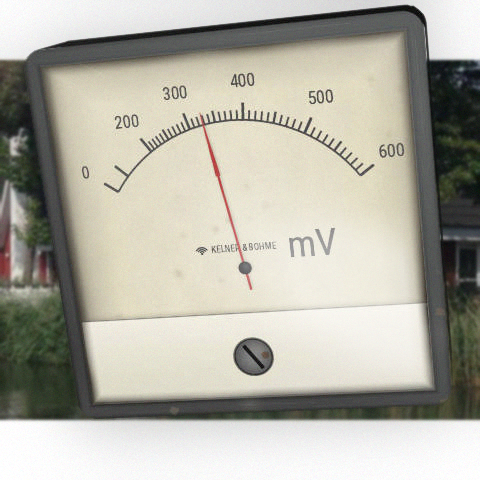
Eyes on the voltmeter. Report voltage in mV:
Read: 330 mV
